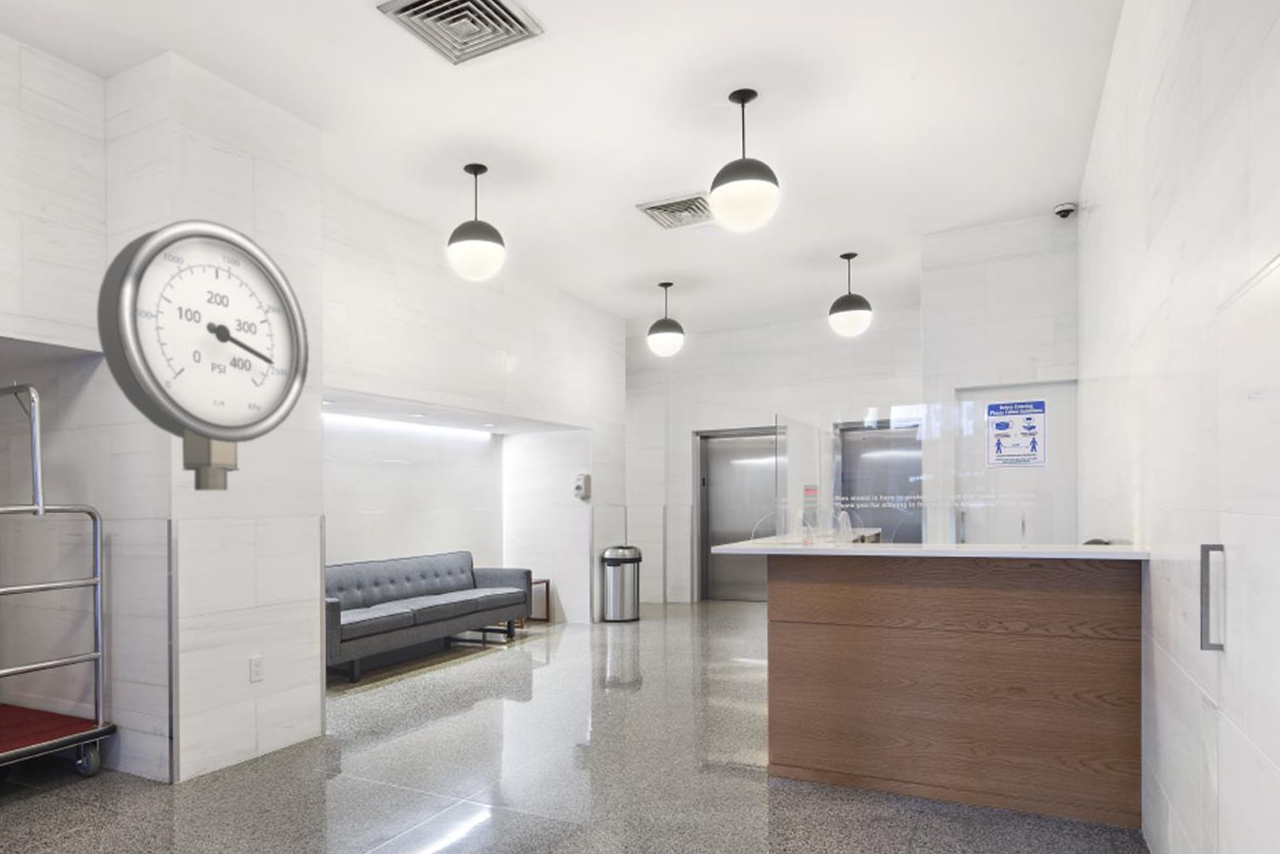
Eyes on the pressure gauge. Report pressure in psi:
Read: 360 psi
